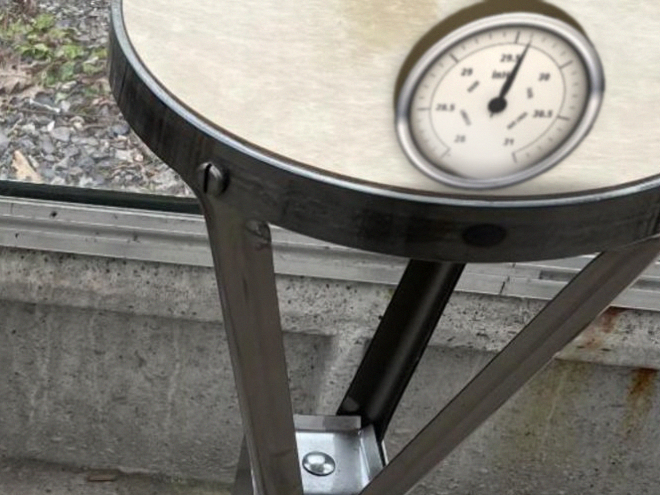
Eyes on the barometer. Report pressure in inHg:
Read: 29.6 inHg
